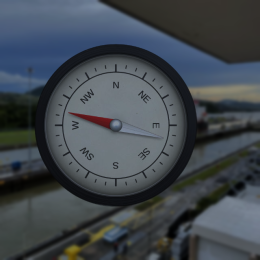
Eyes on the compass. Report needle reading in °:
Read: 285 °
